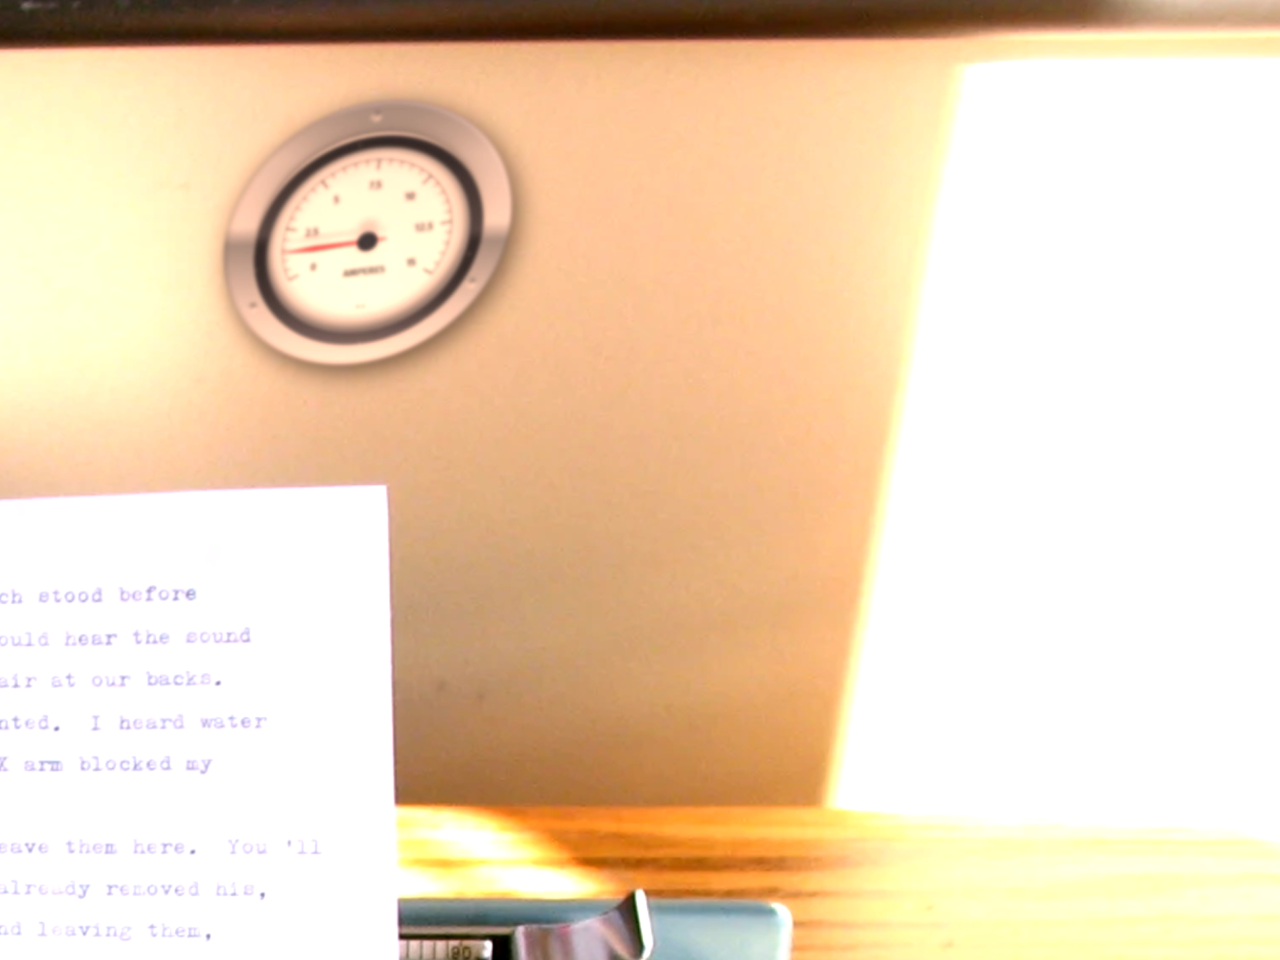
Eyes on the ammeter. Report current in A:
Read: 1.5 A
